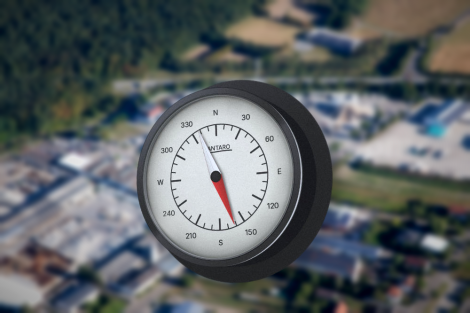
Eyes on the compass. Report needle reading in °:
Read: 160 °
